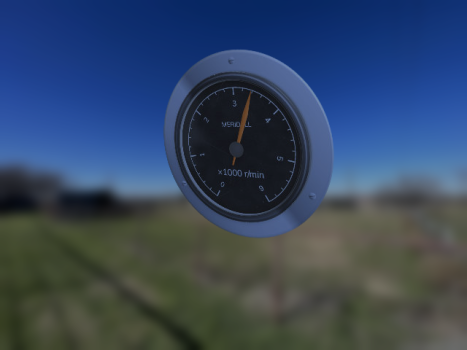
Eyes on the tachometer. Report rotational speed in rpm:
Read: 3400 rpm
